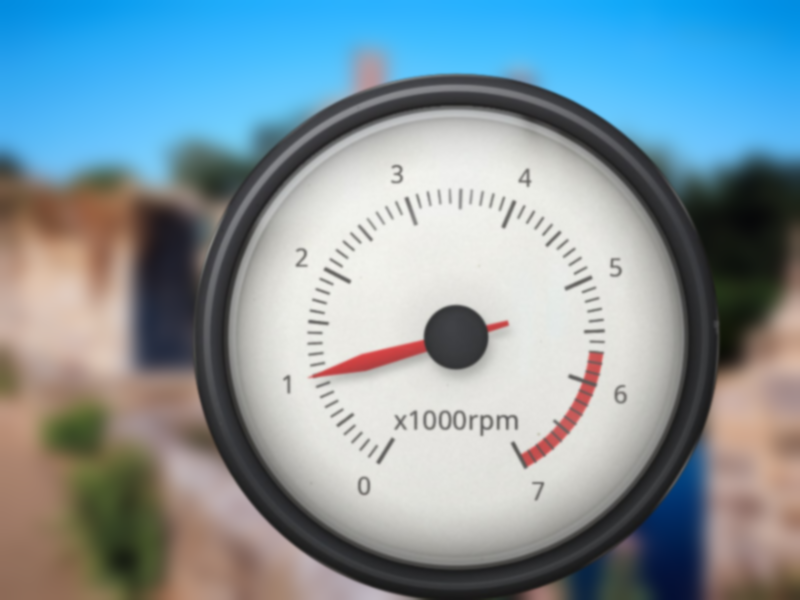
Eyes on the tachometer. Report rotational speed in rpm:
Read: 1000 rpm
